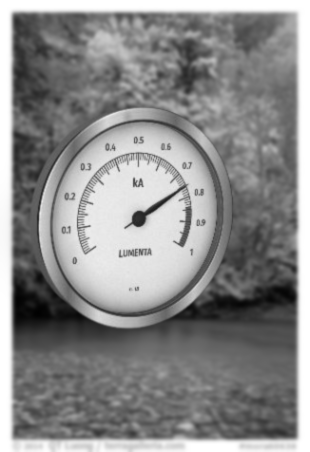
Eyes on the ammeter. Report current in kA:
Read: 0.75 kA
